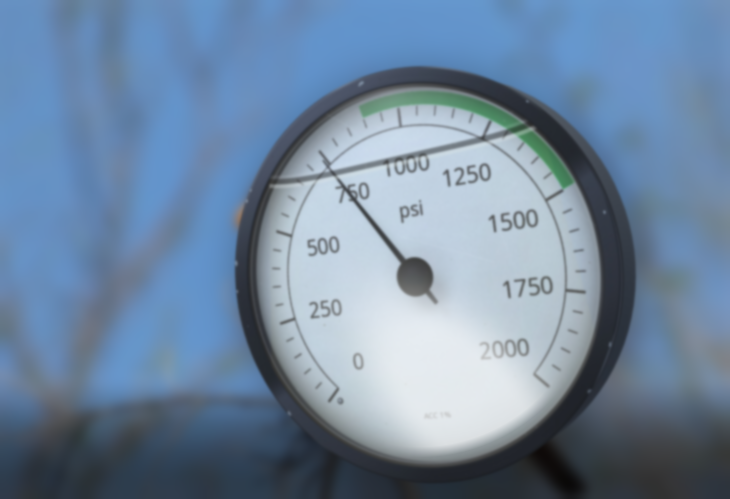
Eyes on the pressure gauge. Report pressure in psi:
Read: 750 psi
